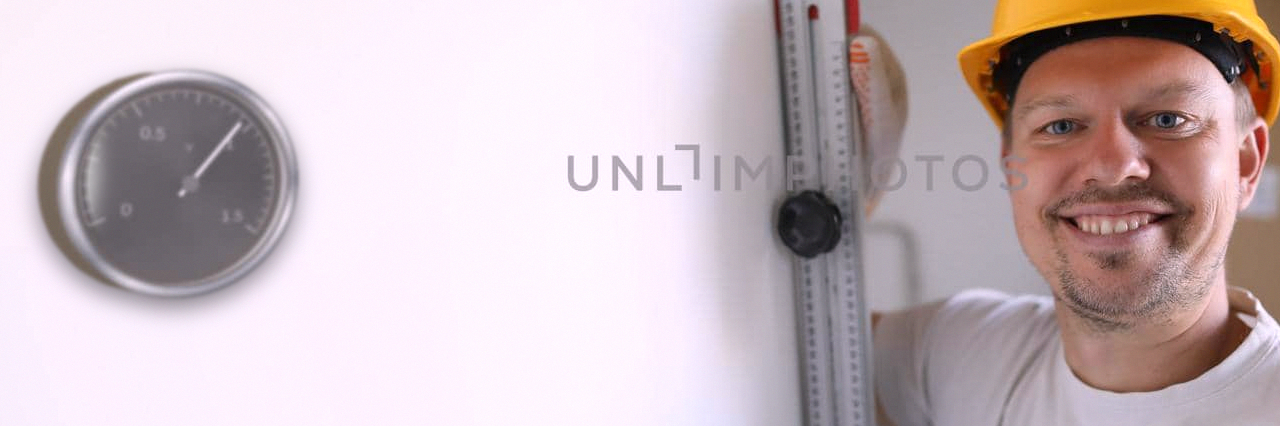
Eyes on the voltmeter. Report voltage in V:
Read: 0.95 V
